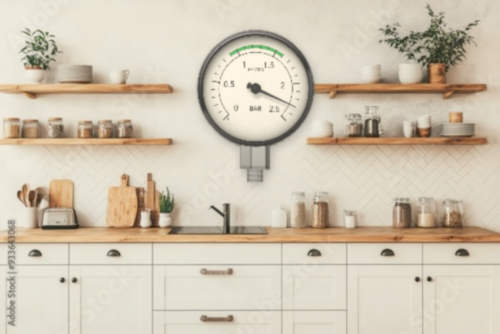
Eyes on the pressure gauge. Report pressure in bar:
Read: 2.3 bar
